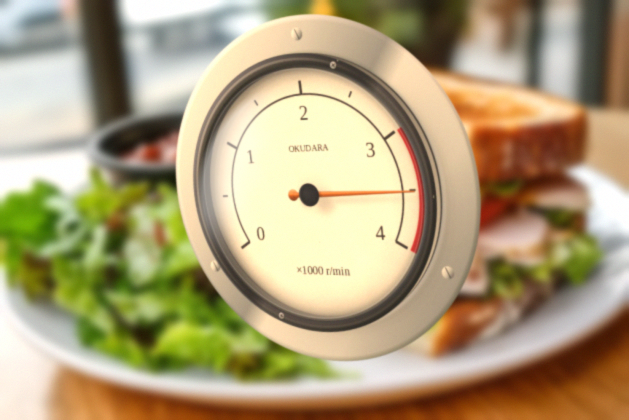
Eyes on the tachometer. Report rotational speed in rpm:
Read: 3500 rpm
